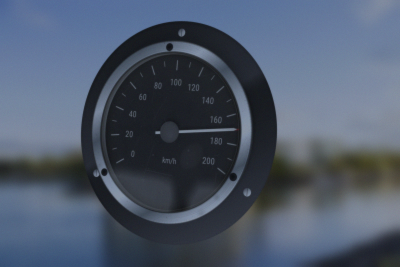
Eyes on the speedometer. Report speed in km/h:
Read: 170 km/h
